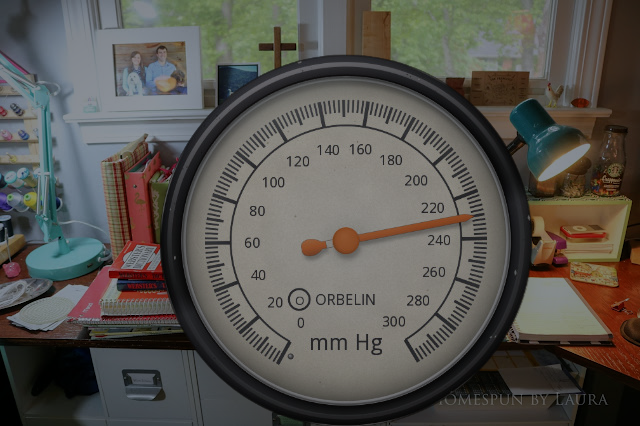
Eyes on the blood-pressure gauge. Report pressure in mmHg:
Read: 230 mmHg
